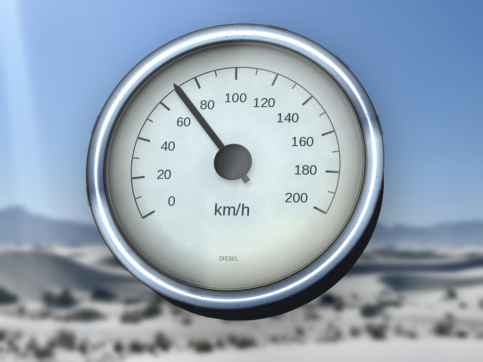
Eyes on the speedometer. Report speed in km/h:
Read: 70 km/h
